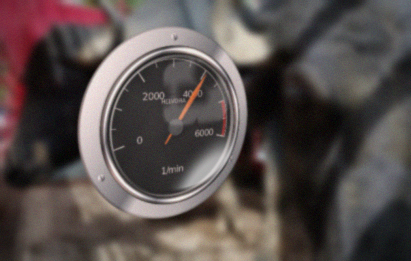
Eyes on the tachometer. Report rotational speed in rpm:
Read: 4000 rpm
